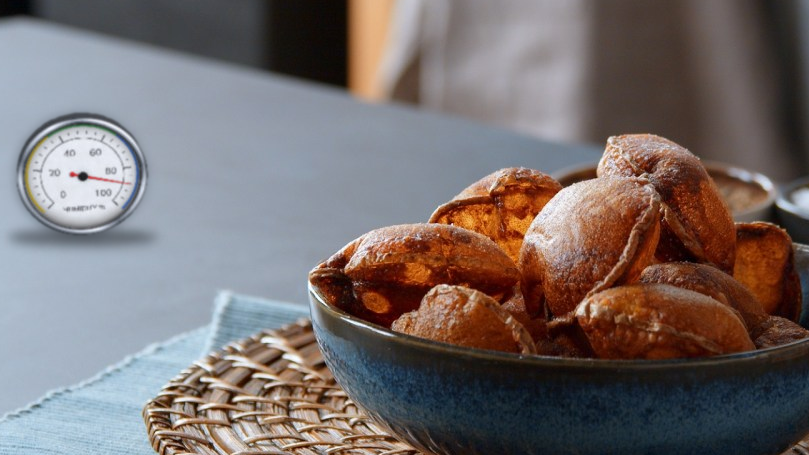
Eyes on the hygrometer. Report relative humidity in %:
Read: 88 %
